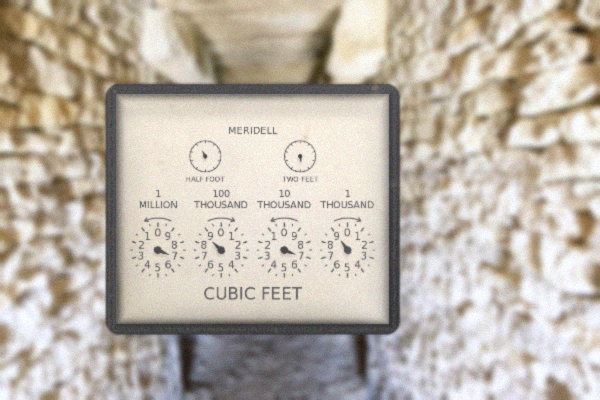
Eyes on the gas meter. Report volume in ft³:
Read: 686900 ft³
